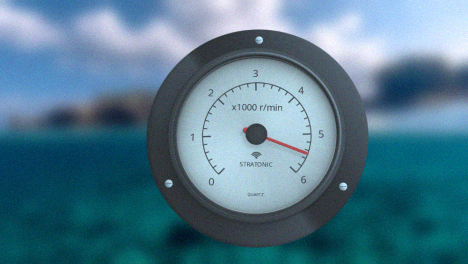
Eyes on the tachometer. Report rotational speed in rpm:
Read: 5500 rpm
